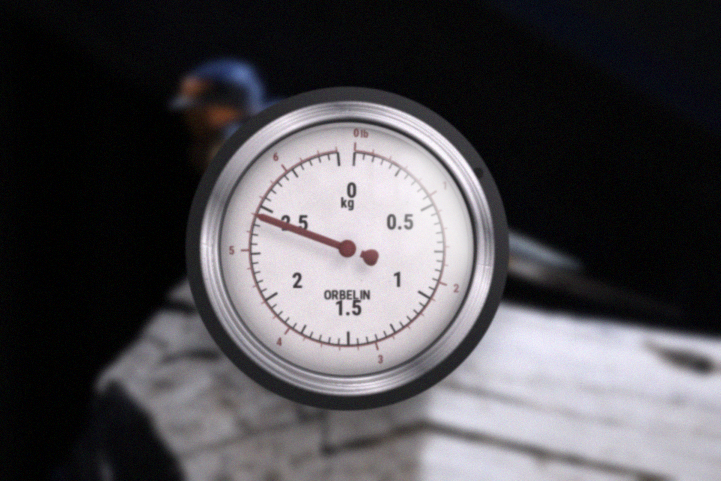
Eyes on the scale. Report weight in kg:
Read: 2.45 kg
